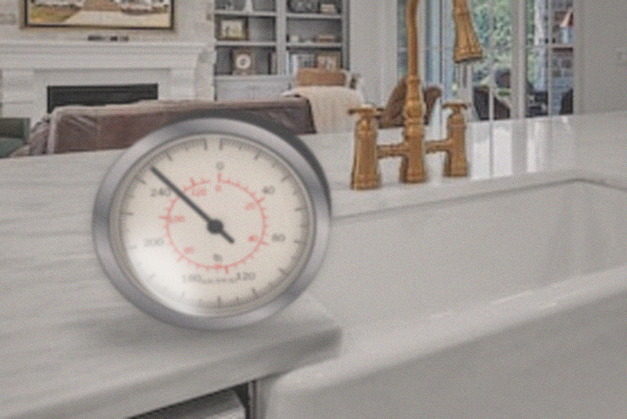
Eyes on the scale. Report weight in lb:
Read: 250 lb
